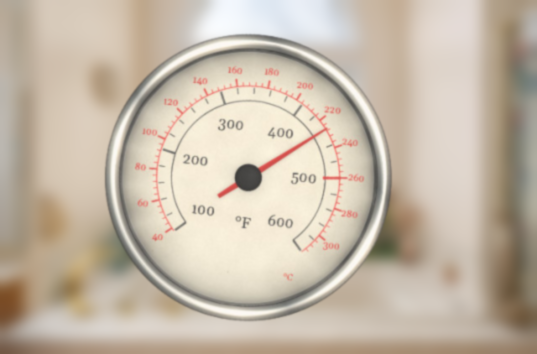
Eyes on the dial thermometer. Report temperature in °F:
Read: 440 °F
